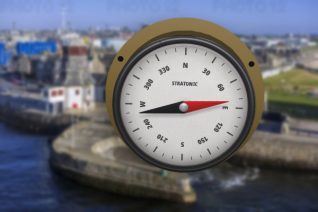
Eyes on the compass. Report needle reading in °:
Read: 80 °
